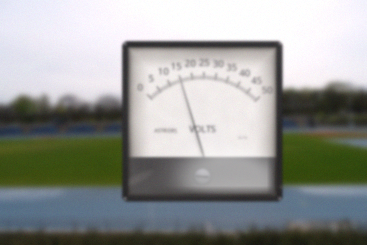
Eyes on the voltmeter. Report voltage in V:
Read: 15 V
